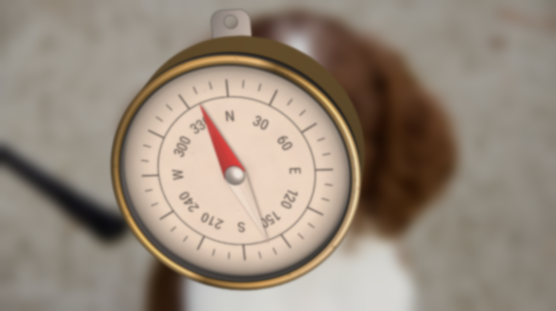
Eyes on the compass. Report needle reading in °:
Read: 340 °
